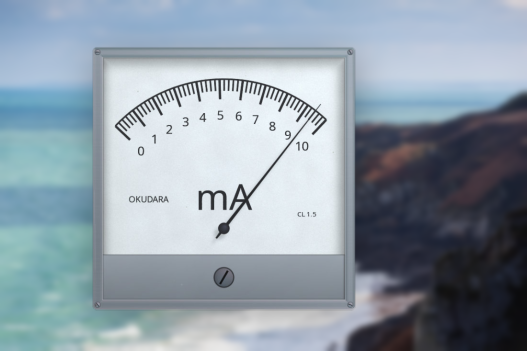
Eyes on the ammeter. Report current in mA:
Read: 9.4 mA
